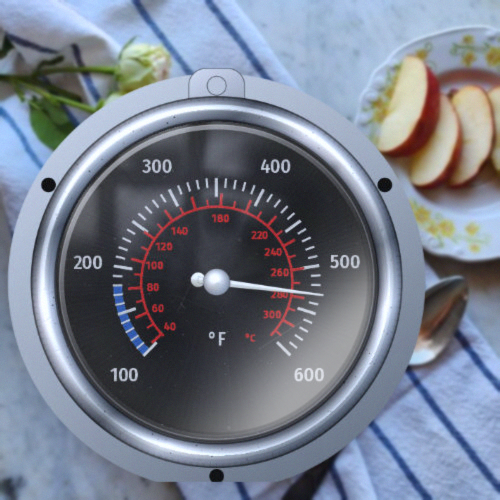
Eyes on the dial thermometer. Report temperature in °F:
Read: 530 °F
